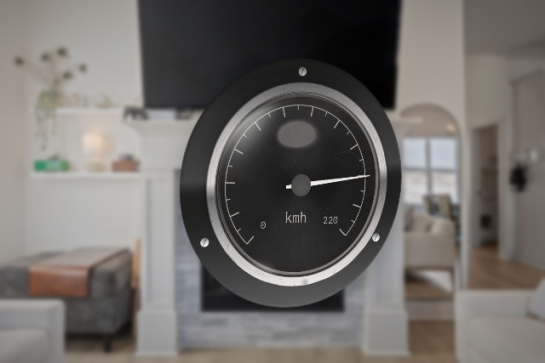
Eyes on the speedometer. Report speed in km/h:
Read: 180 km/h
